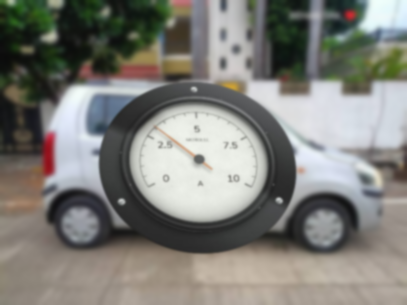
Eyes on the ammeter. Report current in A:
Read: 3 A
